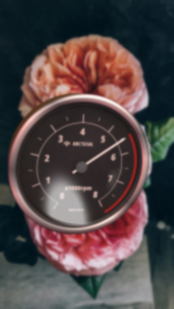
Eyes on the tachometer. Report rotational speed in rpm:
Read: 5500 rpm
